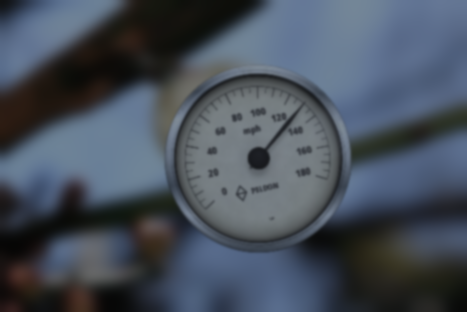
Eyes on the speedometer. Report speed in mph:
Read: 130 mph
